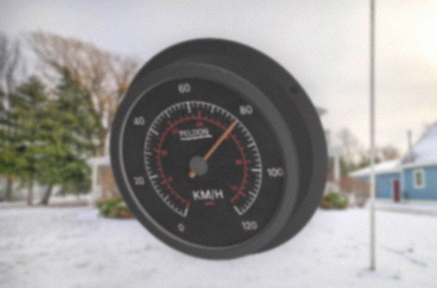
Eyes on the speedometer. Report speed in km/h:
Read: 80 km/h
